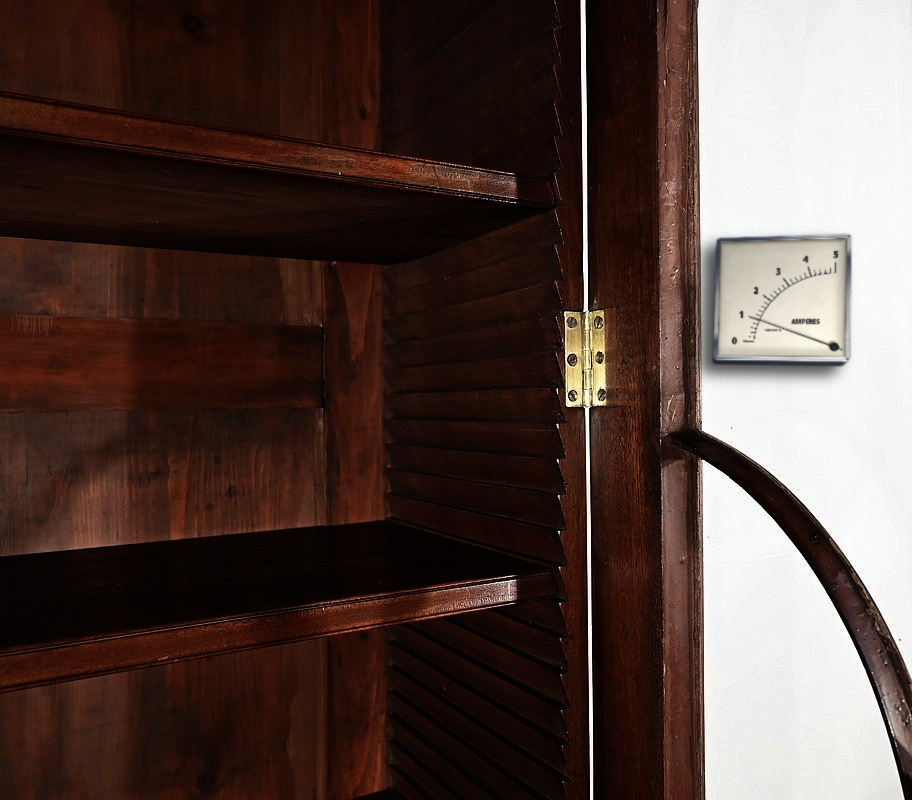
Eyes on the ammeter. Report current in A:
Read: 1 A
